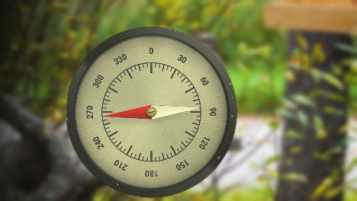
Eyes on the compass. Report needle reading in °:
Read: 265 °
